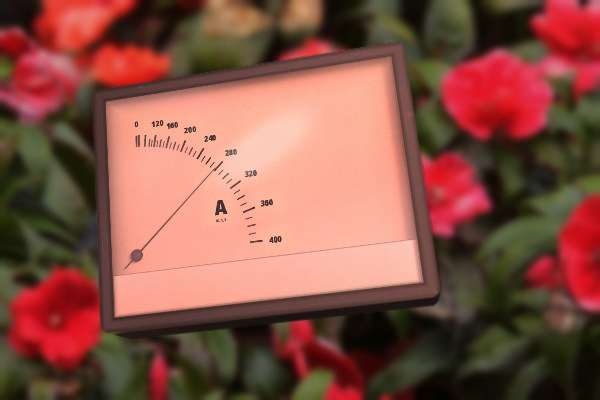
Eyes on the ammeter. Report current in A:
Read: 280 A
